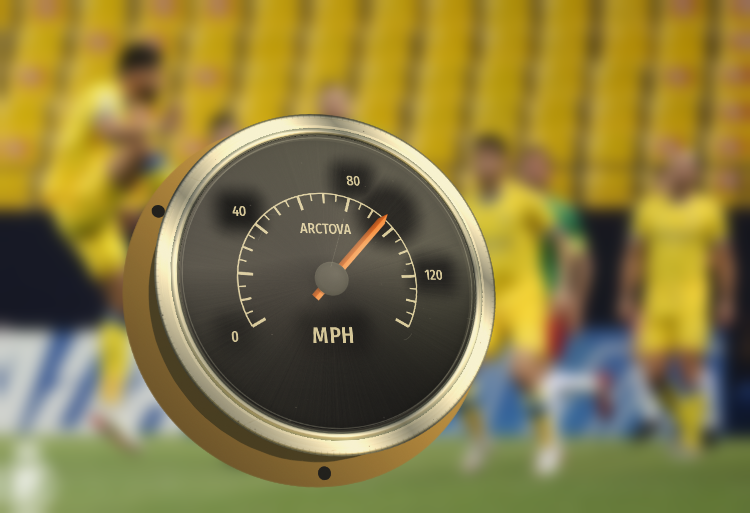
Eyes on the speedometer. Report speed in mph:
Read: 95 mph
